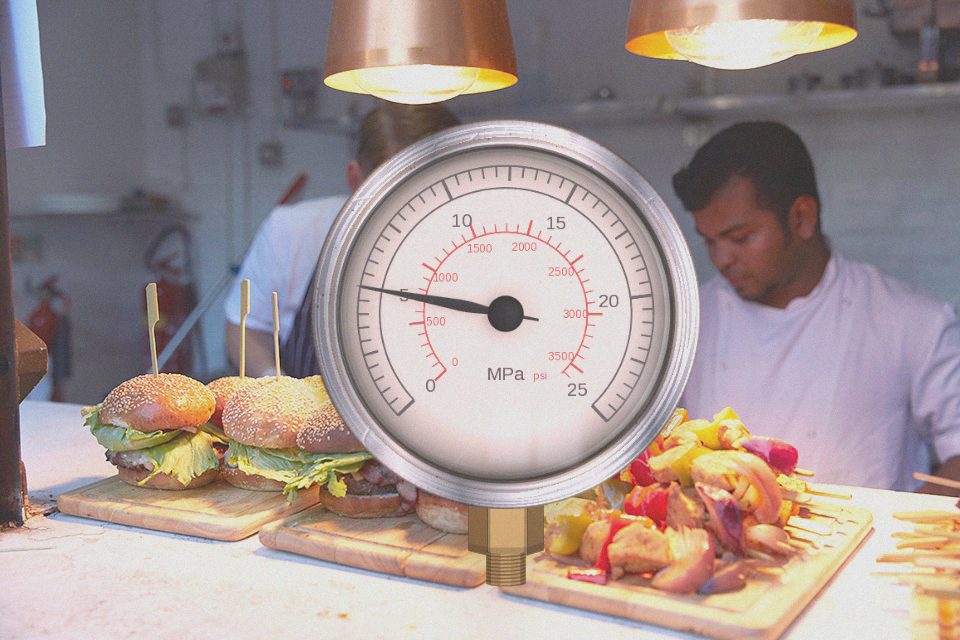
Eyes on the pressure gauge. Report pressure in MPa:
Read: 5 MPa
